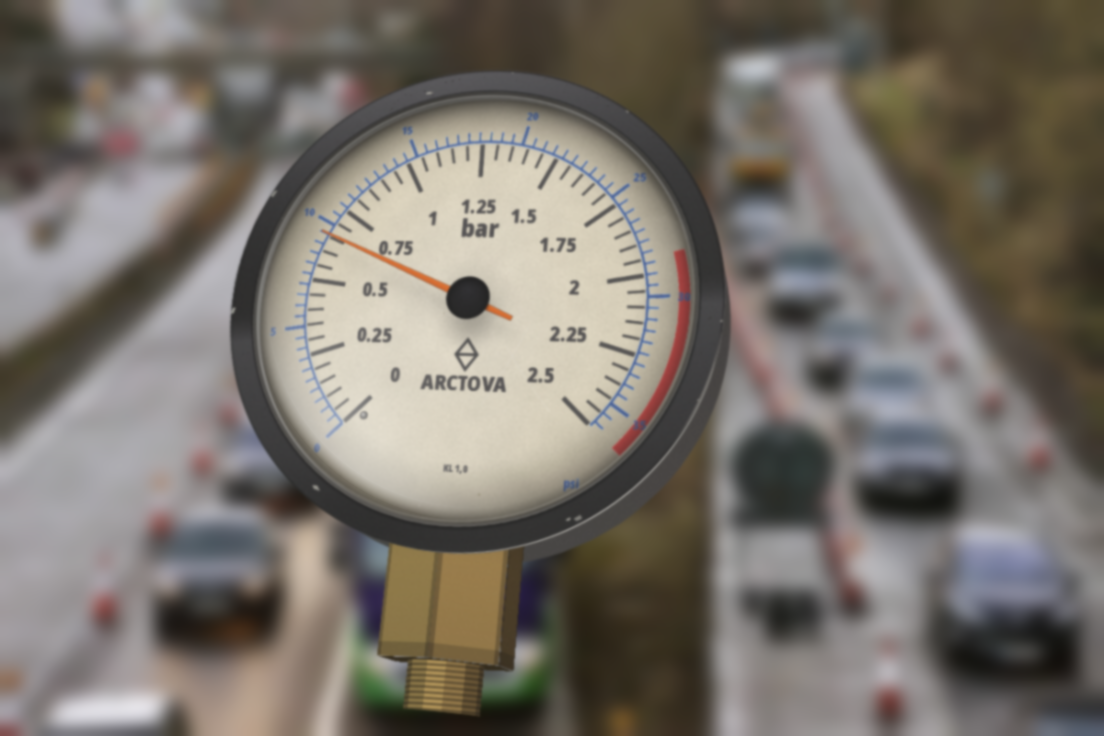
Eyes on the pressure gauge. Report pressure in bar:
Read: 0.65 bar
